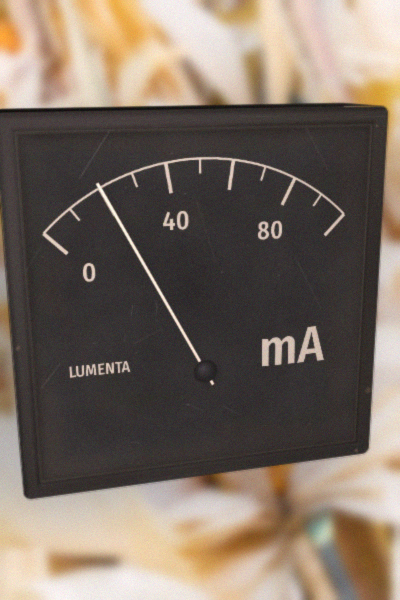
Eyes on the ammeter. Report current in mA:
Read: 20 mA
